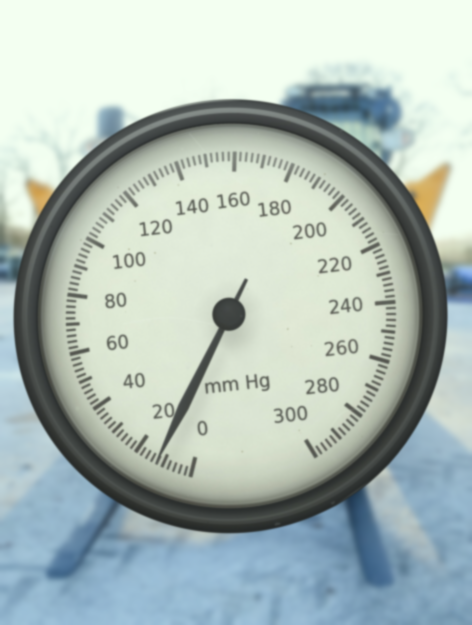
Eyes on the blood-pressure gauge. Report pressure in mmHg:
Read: 12 mmHg
